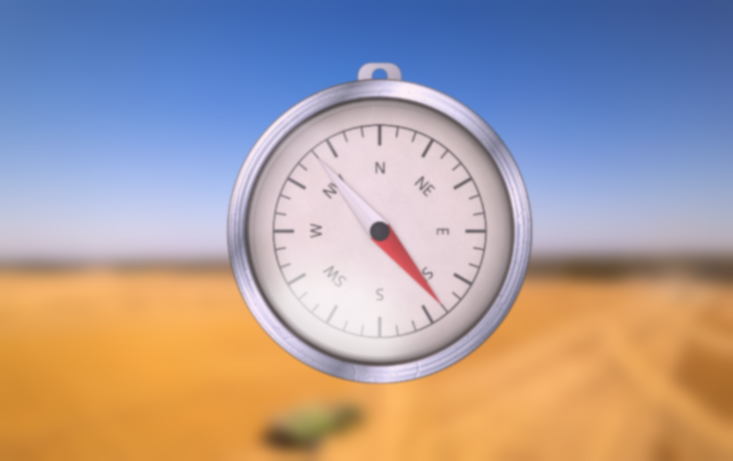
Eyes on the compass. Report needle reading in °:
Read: 140 °
